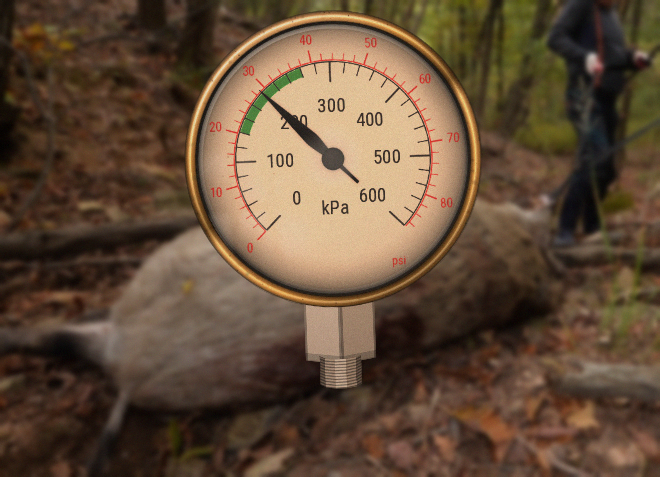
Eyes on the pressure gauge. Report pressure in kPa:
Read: 200 kPa
